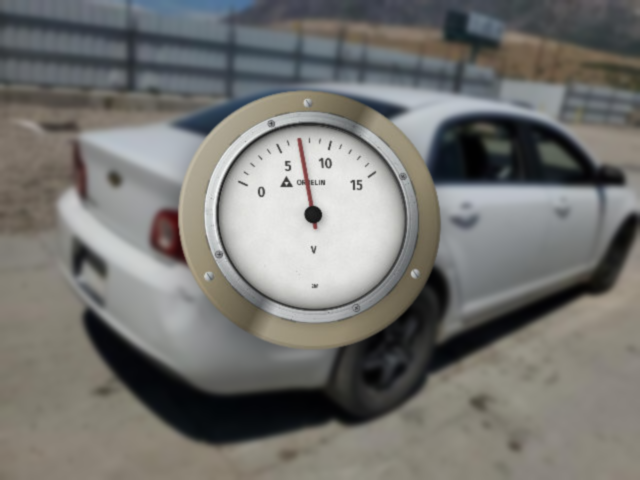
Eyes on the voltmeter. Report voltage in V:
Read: 7 V
